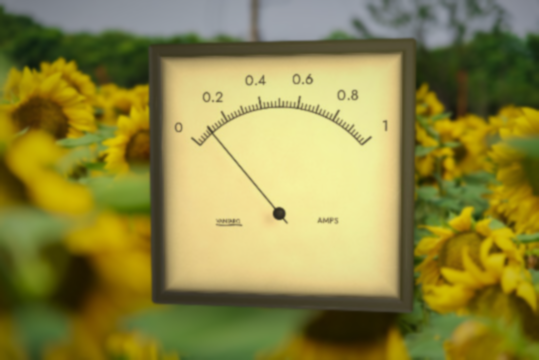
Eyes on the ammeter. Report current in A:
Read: 0.1 A
